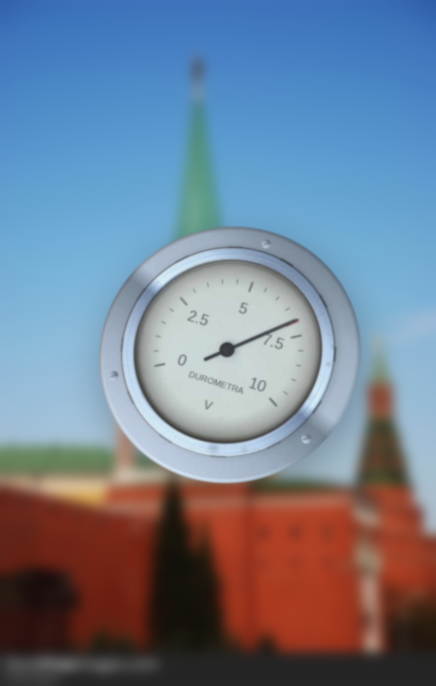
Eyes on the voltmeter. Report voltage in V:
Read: 7 V
